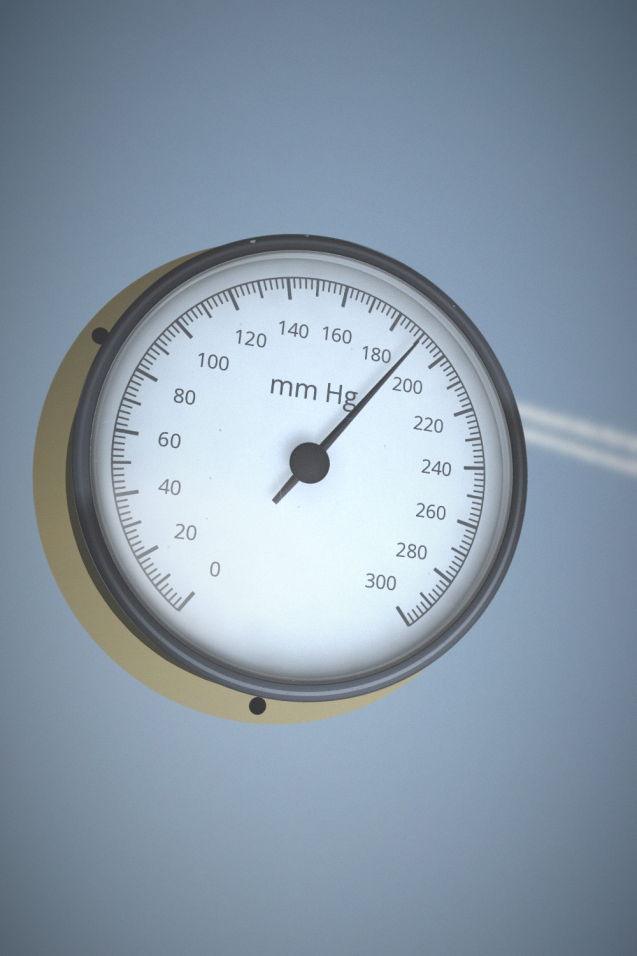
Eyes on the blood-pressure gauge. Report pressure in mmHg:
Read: 190 mmHg
